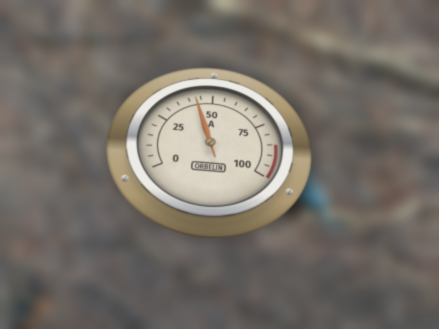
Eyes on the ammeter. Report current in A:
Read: 42.5 A
